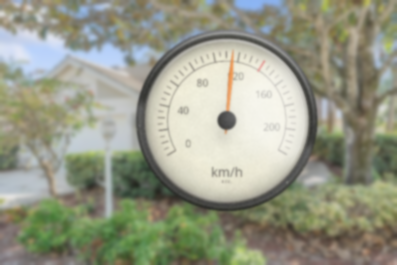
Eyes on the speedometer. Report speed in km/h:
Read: 115 km/h
